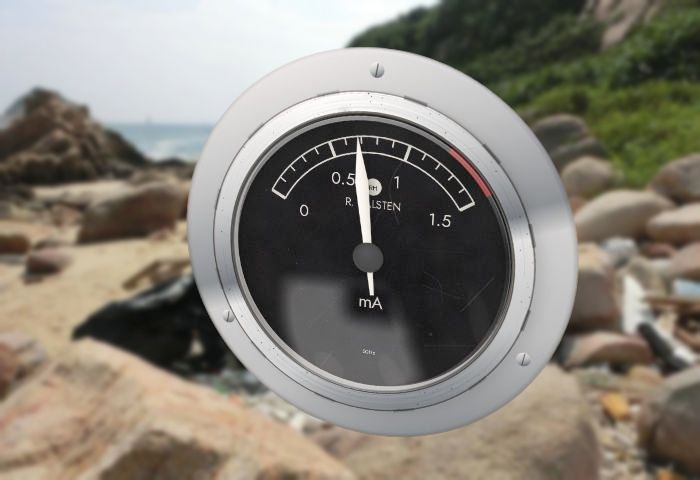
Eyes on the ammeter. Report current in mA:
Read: 0.7 mA
